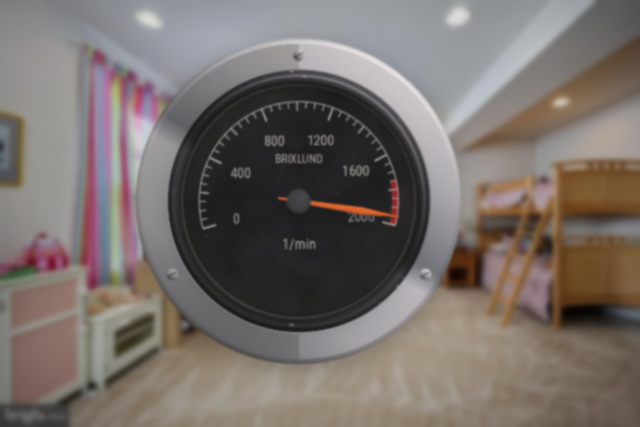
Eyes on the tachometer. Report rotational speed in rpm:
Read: 1950 rpm
